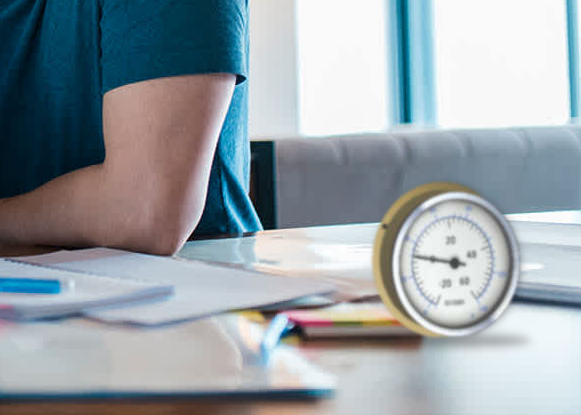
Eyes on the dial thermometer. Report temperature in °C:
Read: 0 °C
